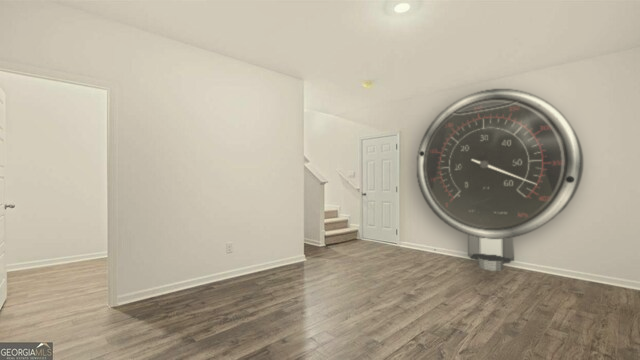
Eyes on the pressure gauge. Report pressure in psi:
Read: 56 psi
